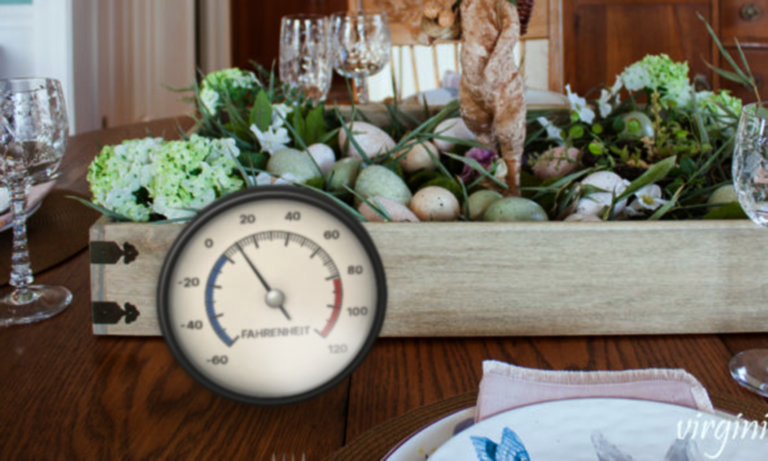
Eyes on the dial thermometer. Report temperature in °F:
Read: 10 °F
